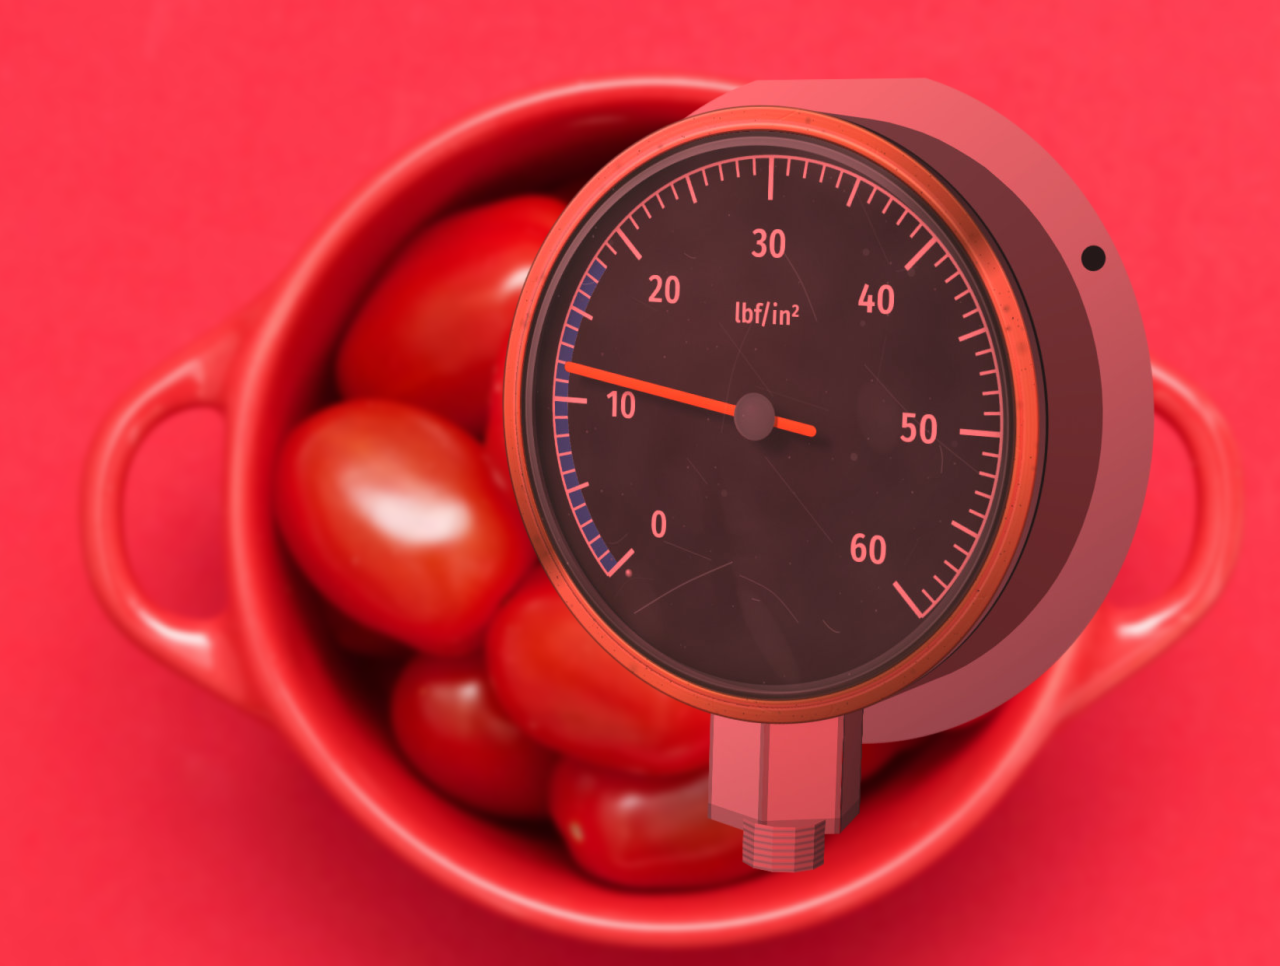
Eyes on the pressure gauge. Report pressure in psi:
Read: 12 psi
